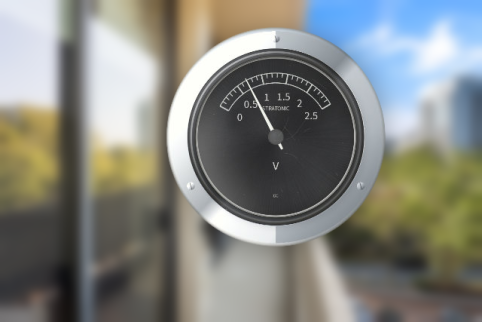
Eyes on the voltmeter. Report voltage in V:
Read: 0.7 V
